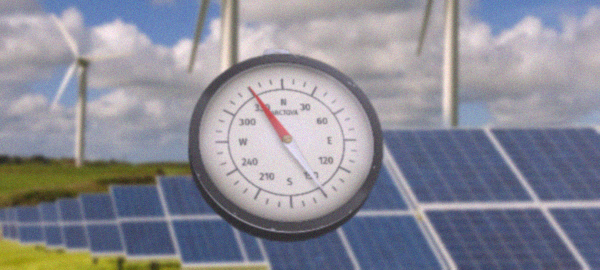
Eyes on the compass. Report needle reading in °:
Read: 330 °
